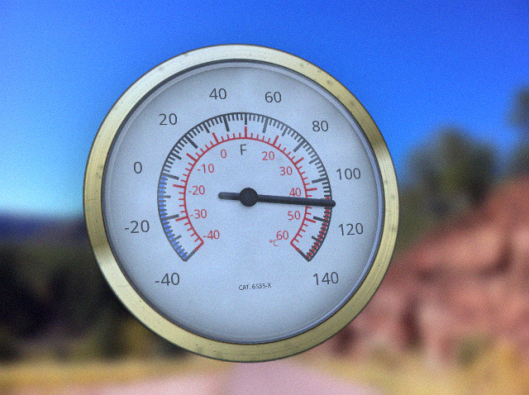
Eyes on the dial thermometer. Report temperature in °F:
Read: 112 °F
